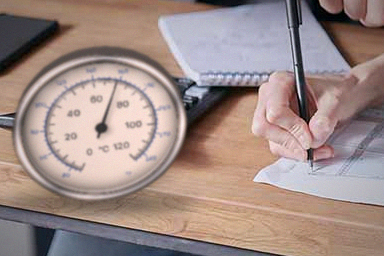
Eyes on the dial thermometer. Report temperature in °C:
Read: 70 °C
